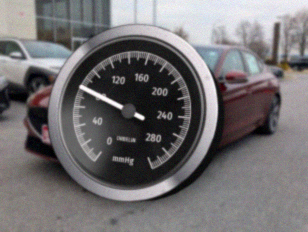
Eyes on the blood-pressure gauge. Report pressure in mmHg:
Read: 80 mmHg
